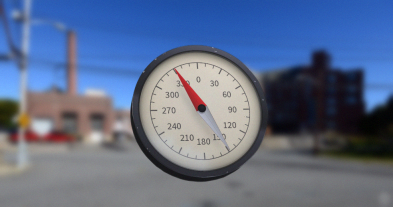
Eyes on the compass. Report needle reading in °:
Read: 330 °
